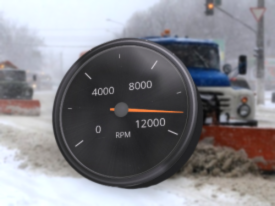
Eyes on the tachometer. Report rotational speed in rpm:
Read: 11000 rpm
